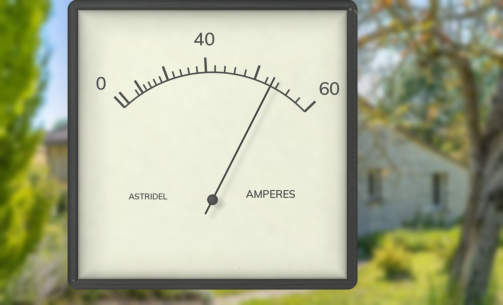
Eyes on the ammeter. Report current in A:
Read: 53 A
